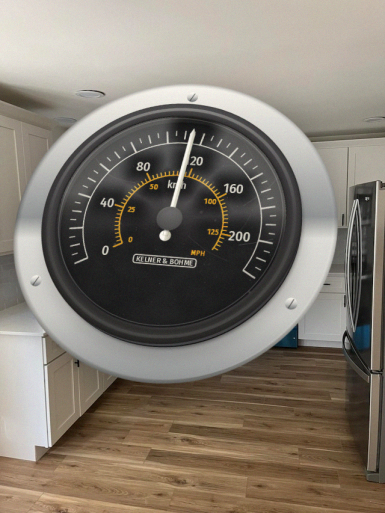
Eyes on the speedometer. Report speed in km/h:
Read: 115 km/h
